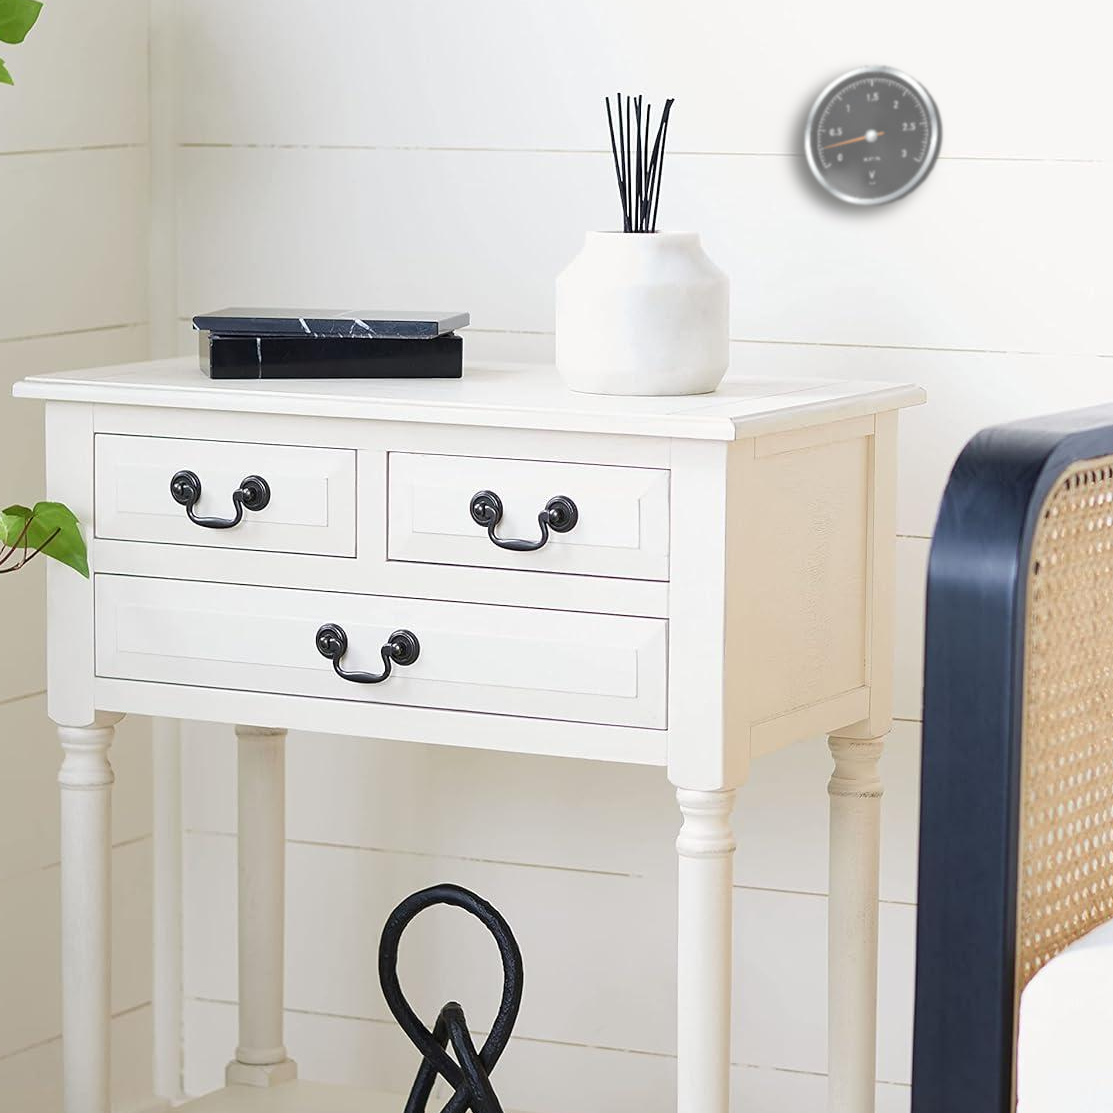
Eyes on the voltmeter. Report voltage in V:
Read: 0.25 V
